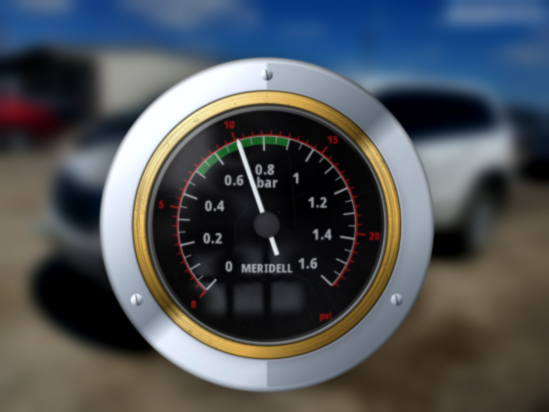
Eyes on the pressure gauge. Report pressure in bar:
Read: 0.7 bar
